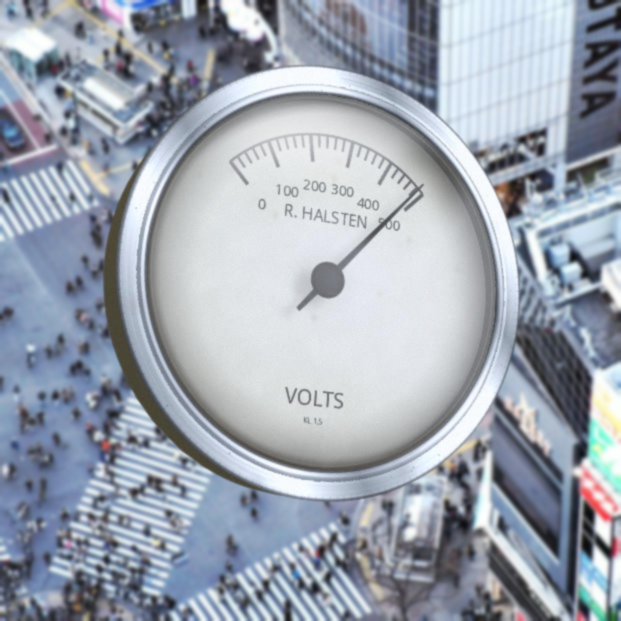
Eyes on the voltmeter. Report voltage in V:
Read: 480 V
